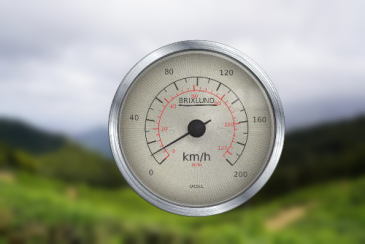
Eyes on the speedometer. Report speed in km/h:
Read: 10 km/h
